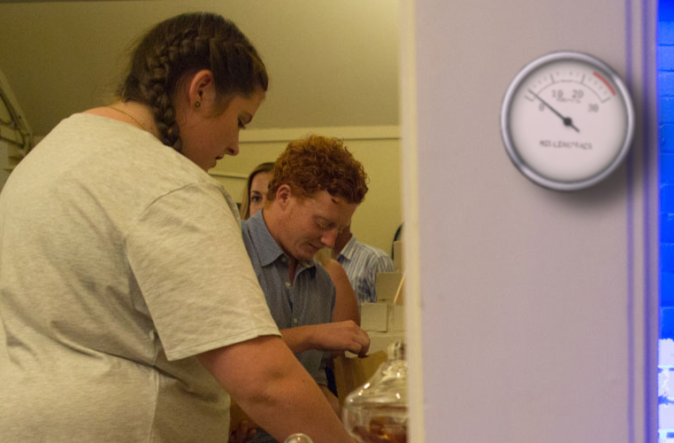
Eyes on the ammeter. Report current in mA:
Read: 2 mA
